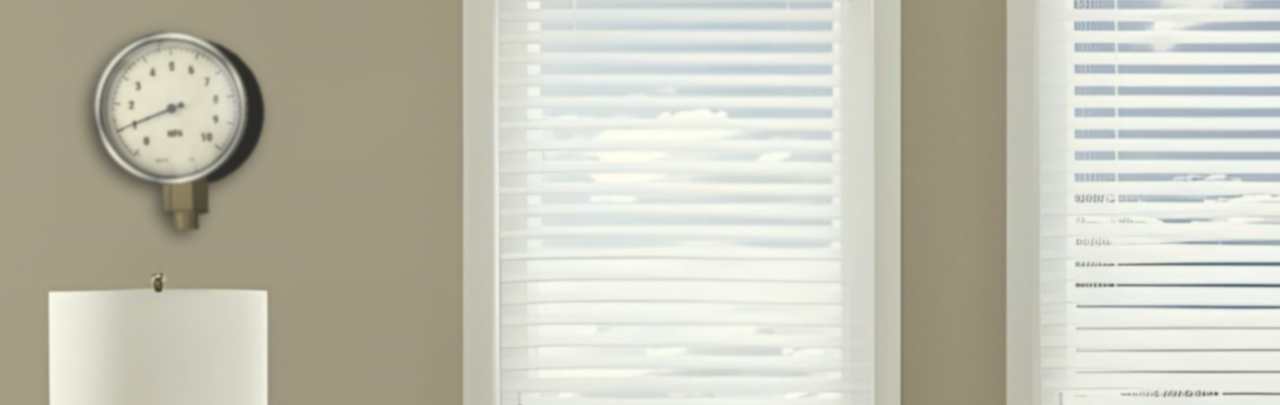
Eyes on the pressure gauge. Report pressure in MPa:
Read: 1 MPa
